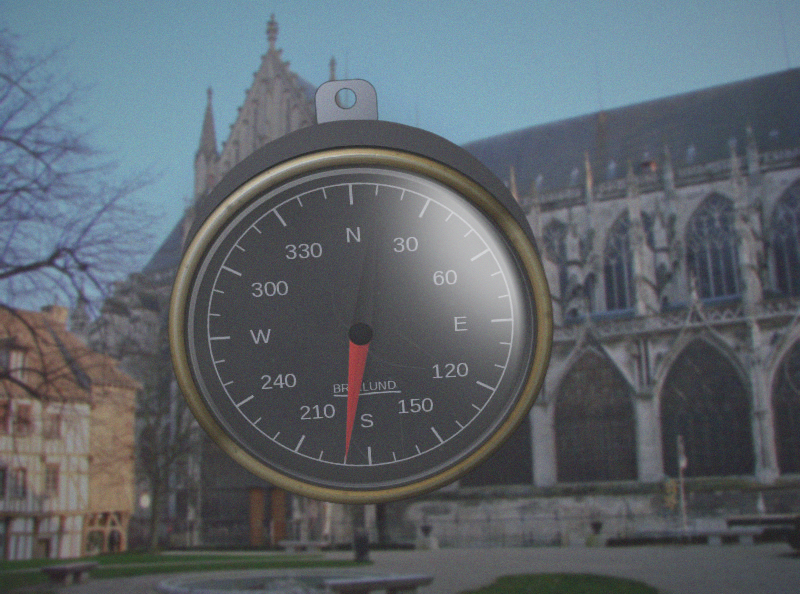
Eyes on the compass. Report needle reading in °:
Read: 190 °
